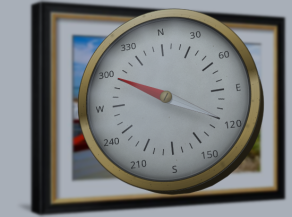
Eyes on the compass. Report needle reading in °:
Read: 300 °
